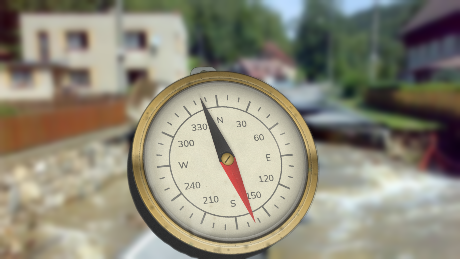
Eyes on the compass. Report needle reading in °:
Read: 165 °
